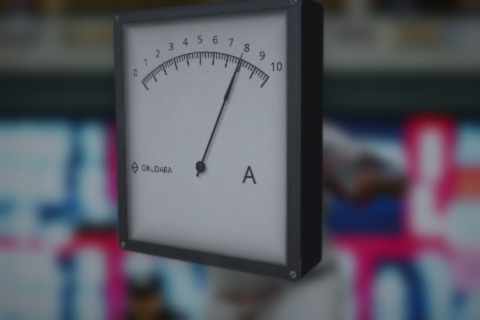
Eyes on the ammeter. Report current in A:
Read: 8 A
